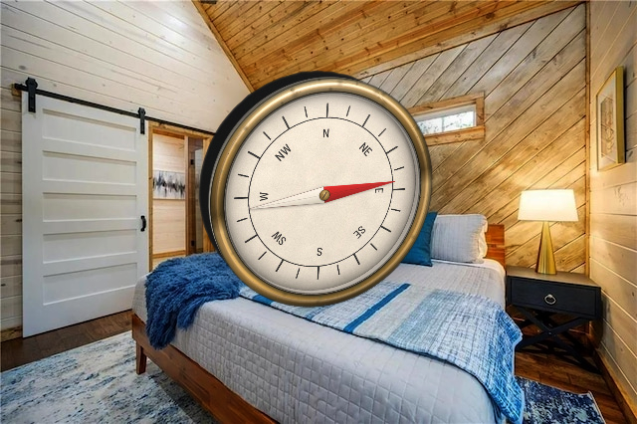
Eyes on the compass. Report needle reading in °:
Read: 82.5 °
